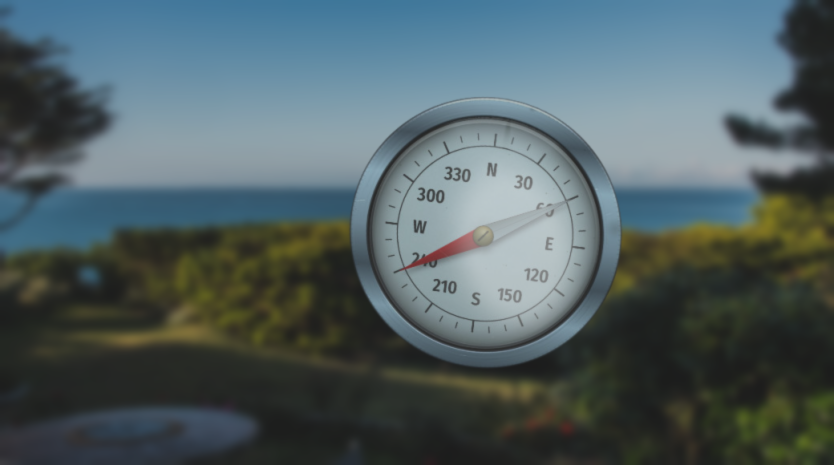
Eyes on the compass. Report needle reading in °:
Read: 240 °
